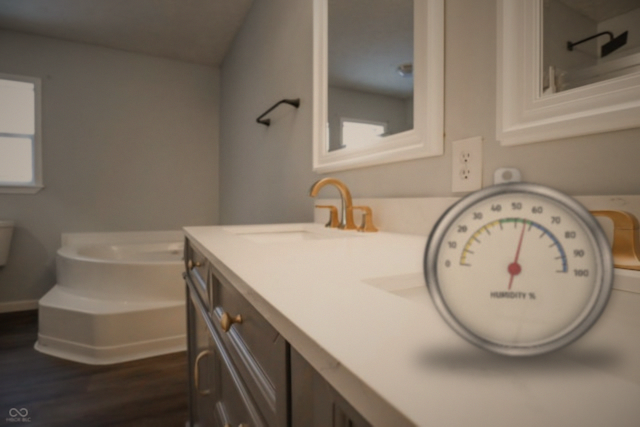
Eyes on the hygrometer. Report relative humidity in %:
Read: 55 %
